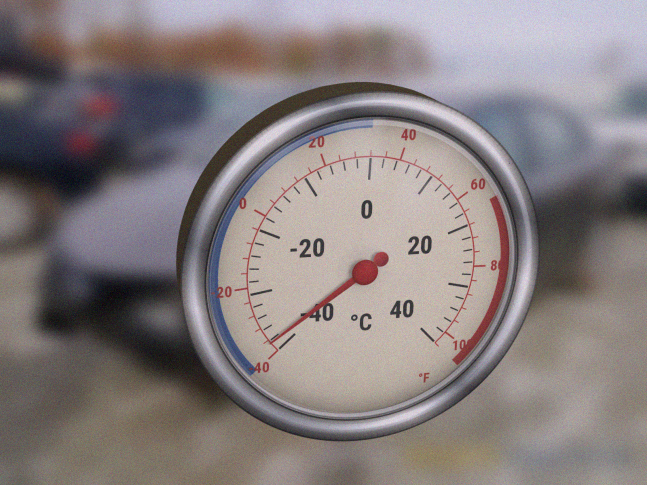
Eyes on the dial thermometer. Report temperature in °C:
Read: -38 °C
